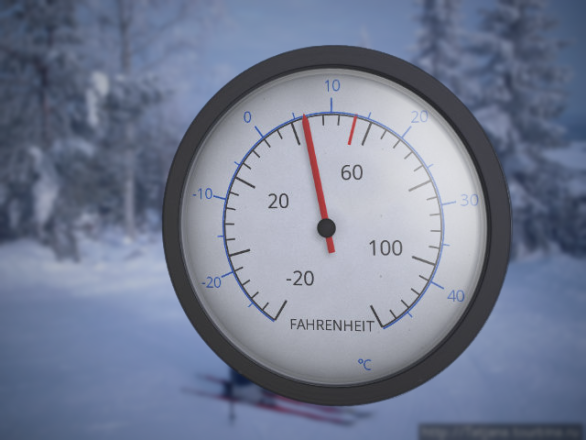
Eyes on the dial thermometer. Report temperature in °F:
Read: 44 °F
